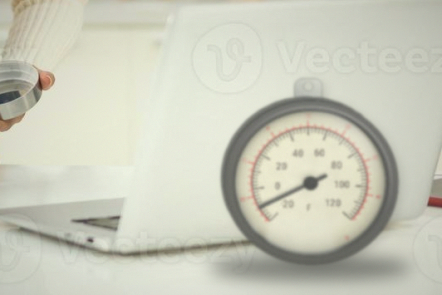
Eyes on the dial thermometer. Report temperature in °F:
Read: -10 °F
